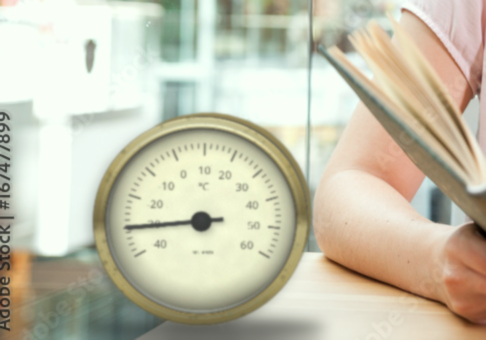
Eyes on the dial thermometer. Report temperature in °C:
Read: -30 °C
